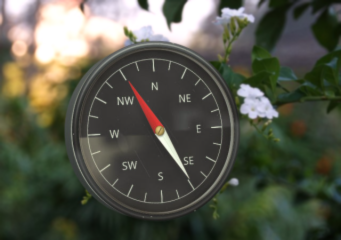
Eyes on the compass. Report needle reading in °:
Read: 330 °
